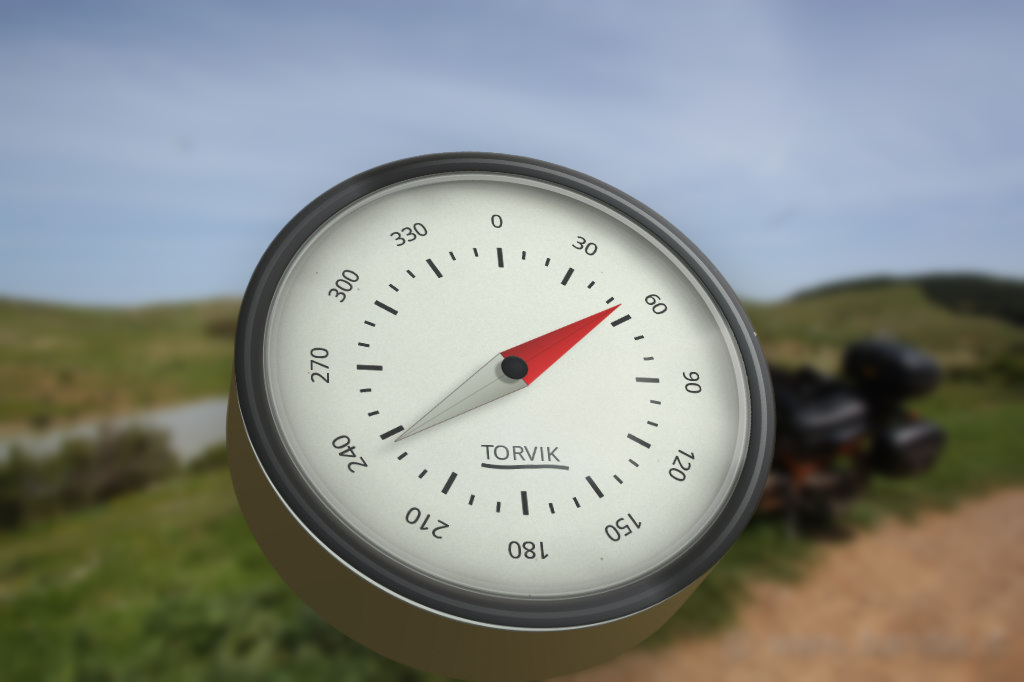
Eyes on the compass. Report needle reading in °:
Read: 55 °
